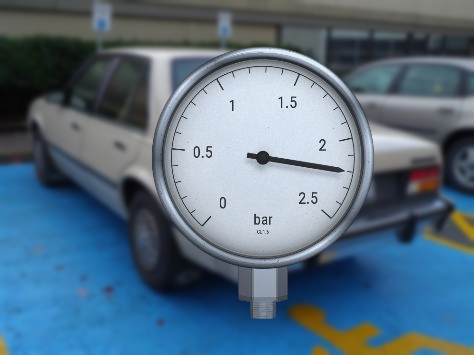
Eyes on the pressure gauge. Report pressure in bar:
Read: 2.2 bar
